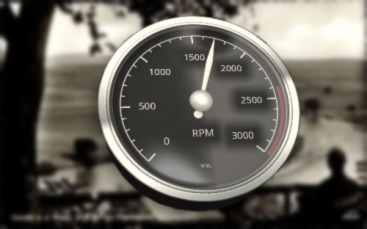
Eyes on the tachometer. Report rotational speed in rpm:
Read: 1700 rpm
